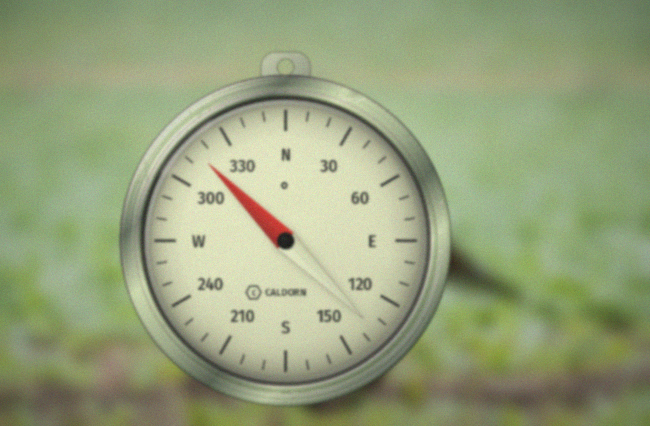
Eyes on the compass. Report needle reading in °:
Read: 315 °
